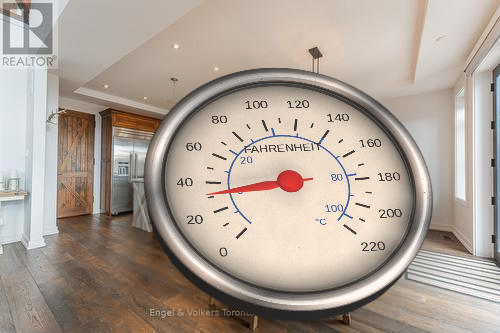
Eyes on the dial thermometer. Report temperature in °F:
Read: 30 °F
